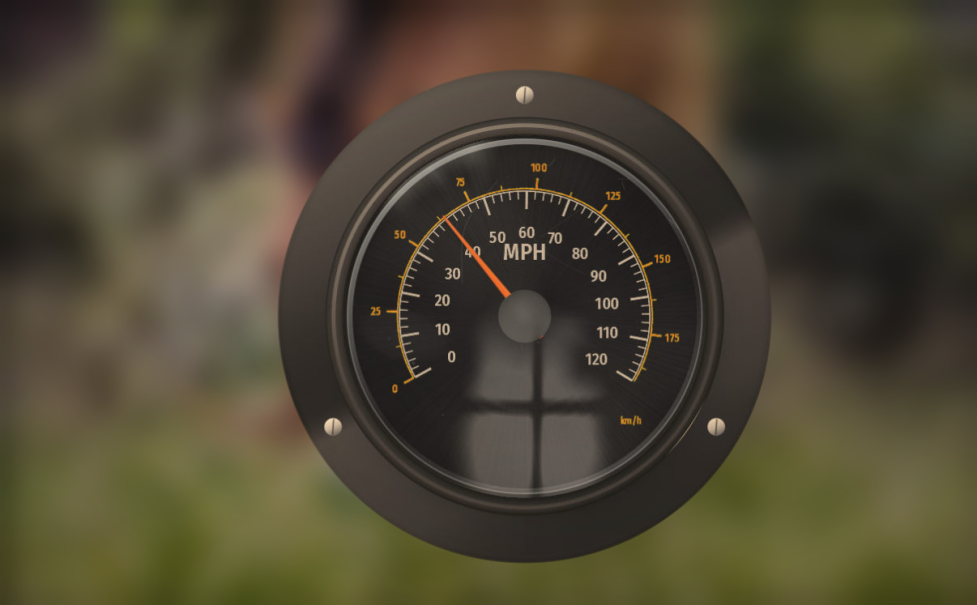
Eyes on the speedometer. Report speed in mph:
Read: 40 mph
